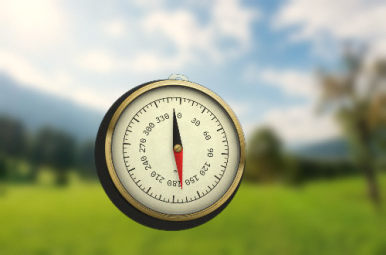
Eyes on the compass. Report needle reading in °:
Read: 170 °
